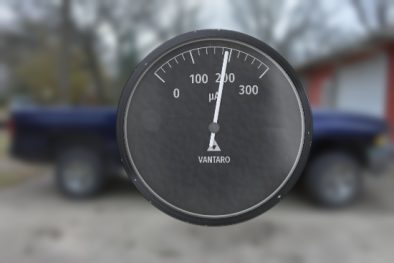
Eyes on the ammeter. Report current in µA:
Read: 190 µA
